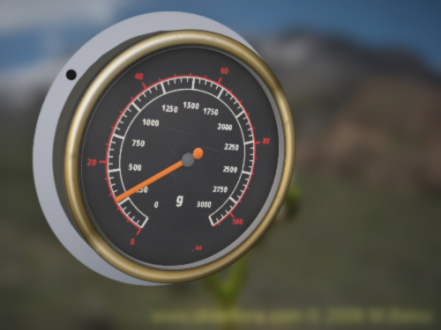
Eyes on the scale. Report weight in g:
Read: 300 g
